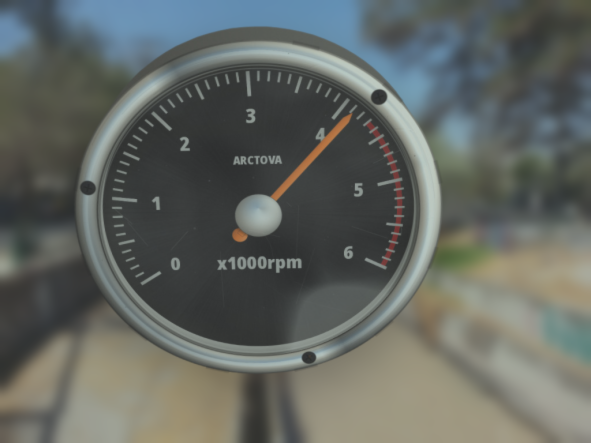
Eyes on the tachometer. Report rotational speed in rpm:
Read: 4100 rpm
